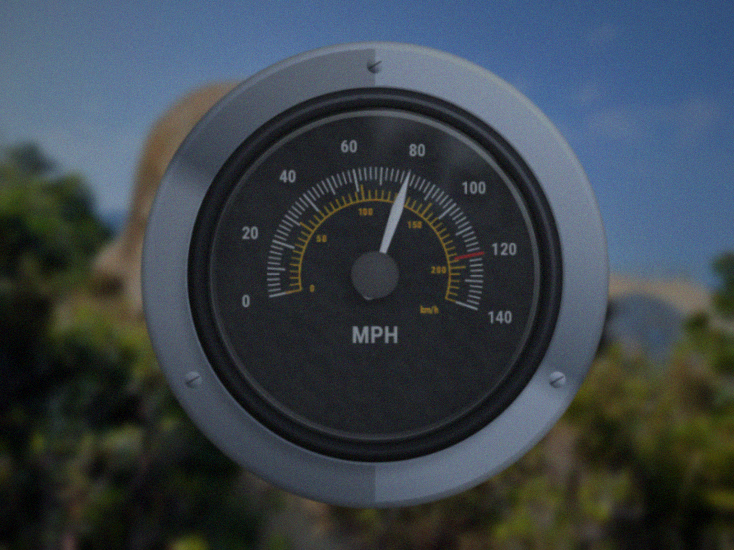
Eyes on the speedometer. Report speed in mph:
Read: 80 mph
